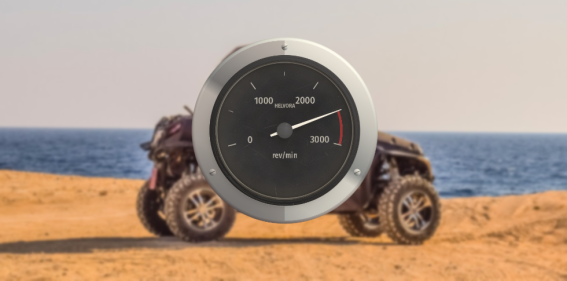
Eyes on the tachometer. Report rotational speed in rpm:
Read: 2500 rpm
